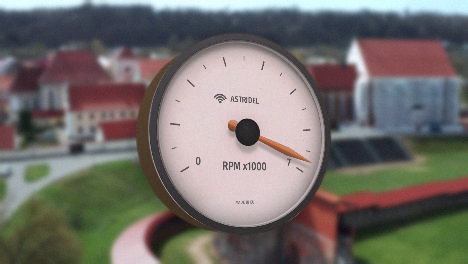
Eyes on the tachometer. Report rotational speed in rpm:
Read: 6750 rpm
